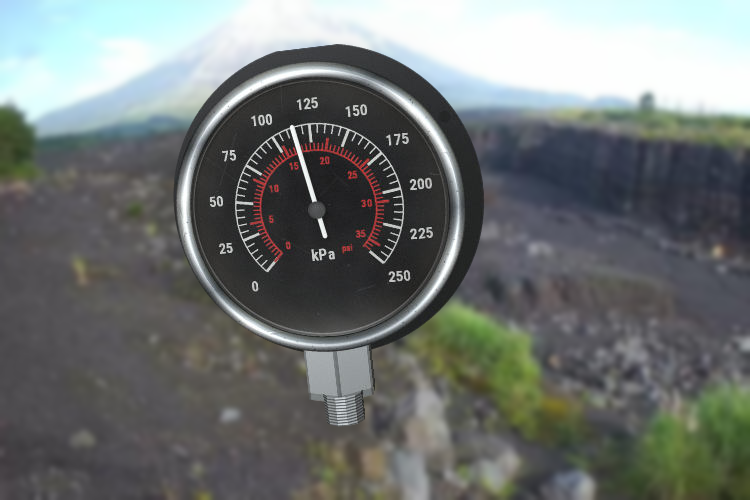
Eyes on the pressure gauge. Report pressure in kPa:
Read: 115 kPa
